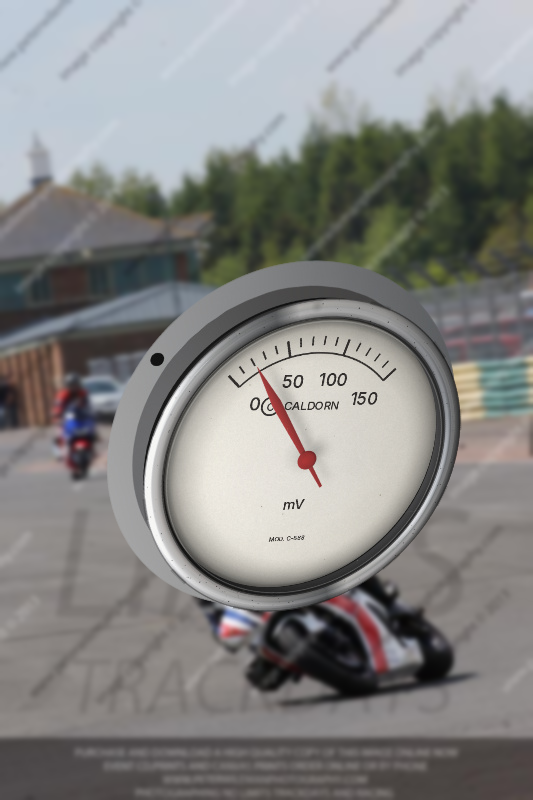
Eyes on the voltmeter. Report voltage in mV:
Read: 20 mV
